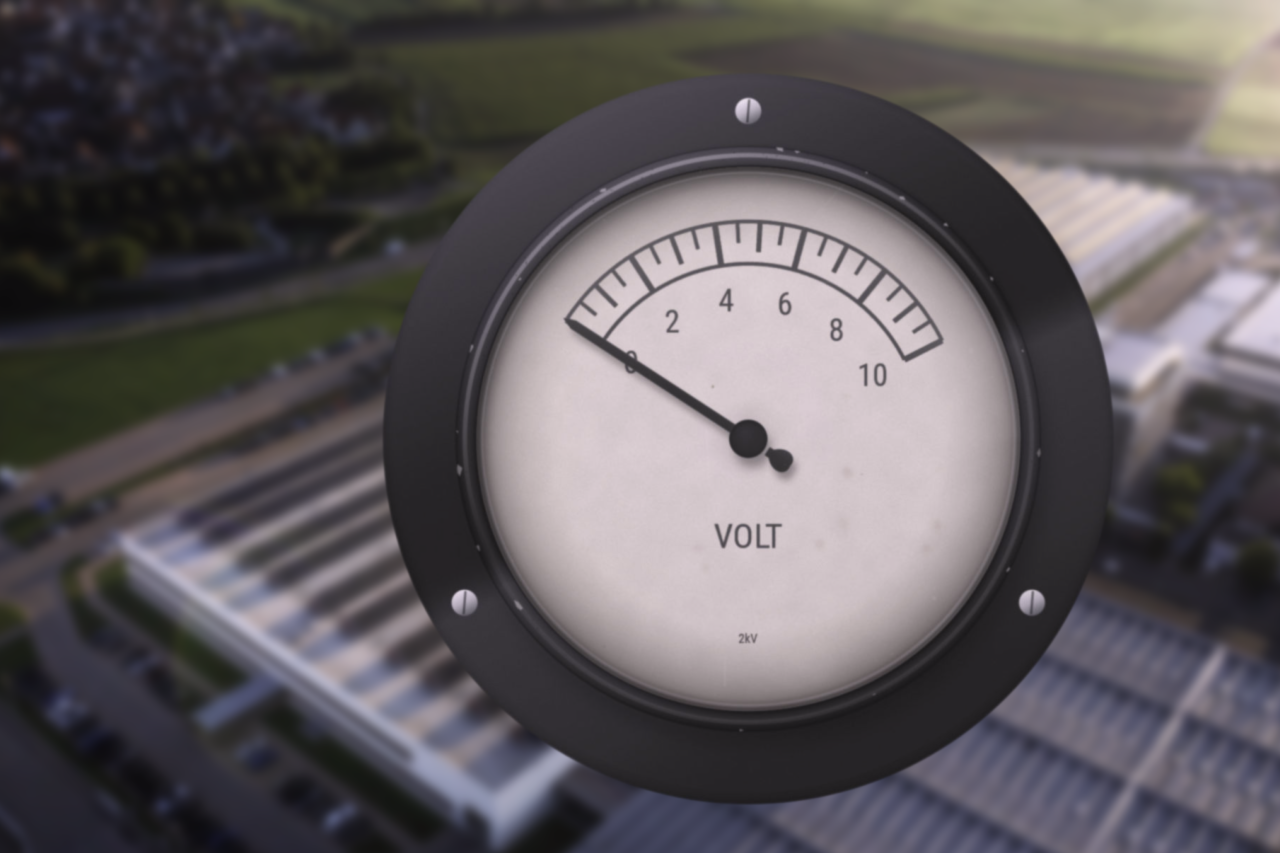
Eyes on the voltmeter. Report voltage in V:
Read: 0 V
